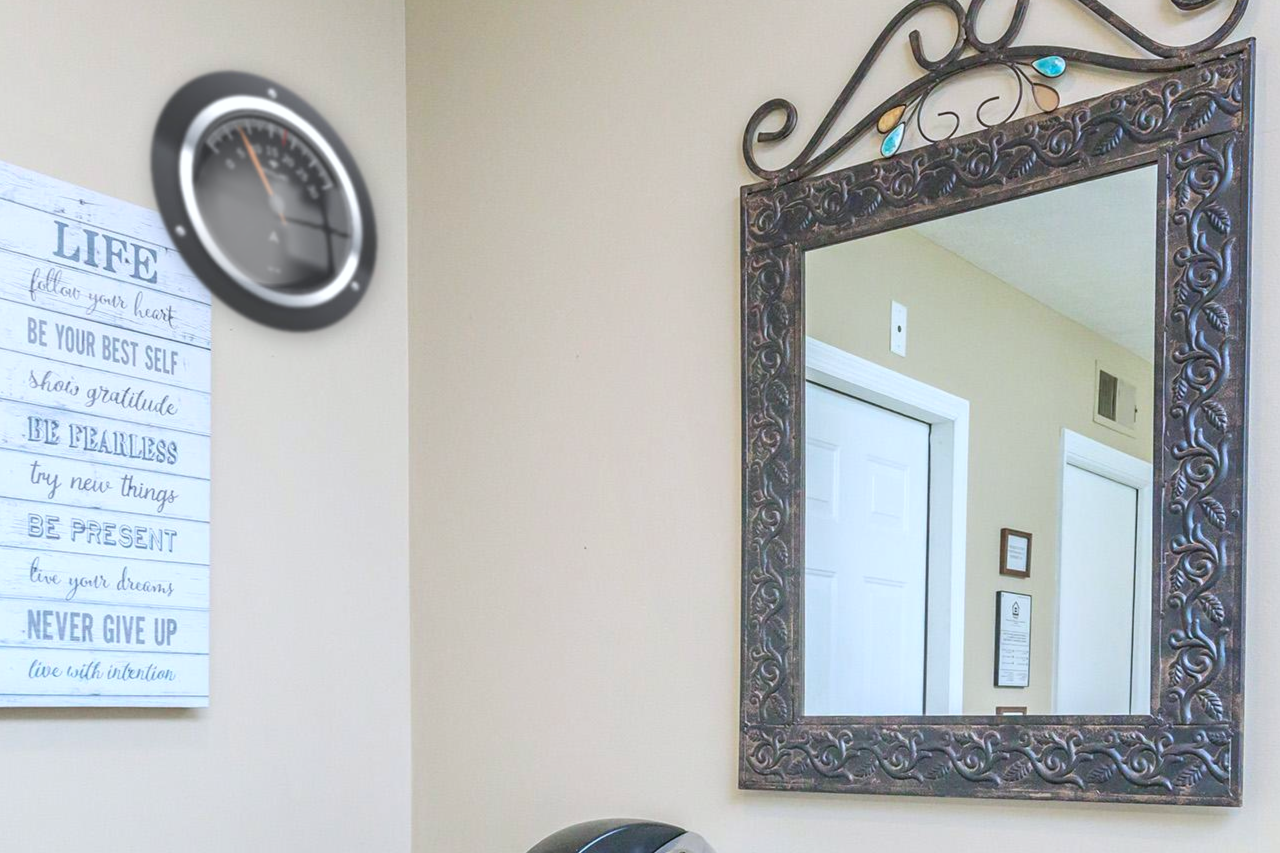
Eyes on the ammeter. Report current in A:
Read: 7.5 A
